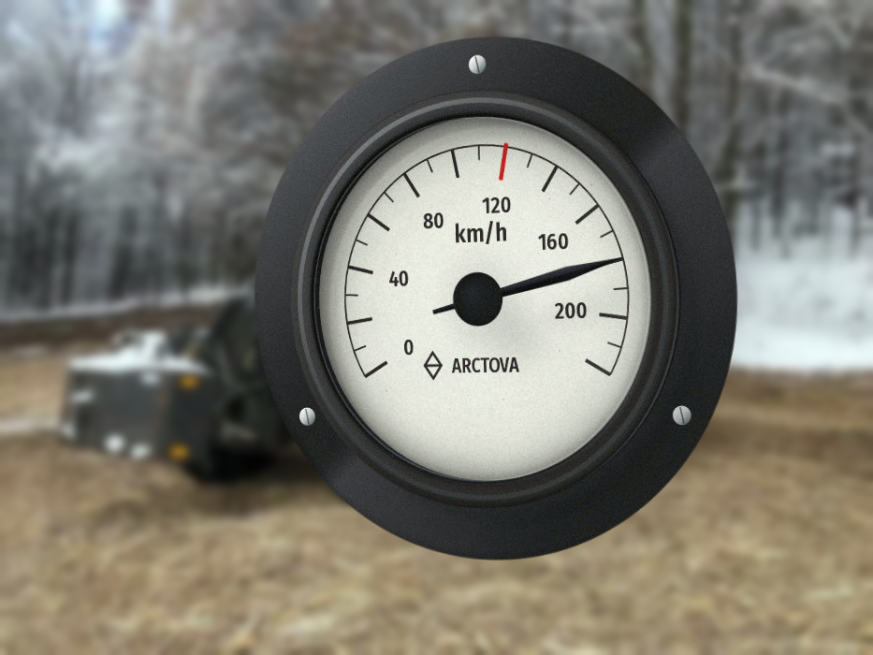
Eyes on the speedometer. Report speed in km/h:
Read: 180 km/h
